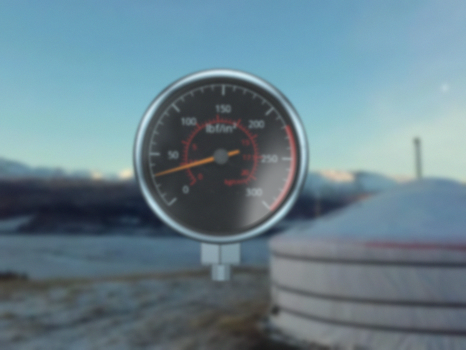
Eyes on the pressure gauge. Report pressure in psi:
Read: 30 psi
